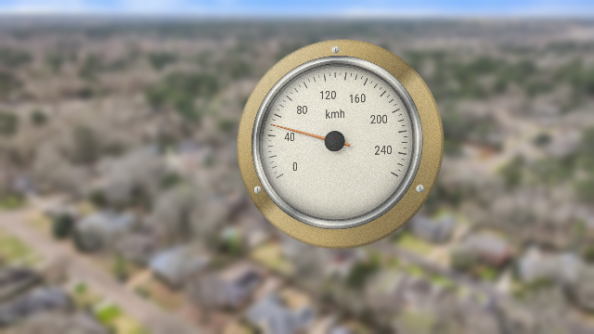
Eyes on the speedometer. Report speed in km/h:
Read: 50 km/h
